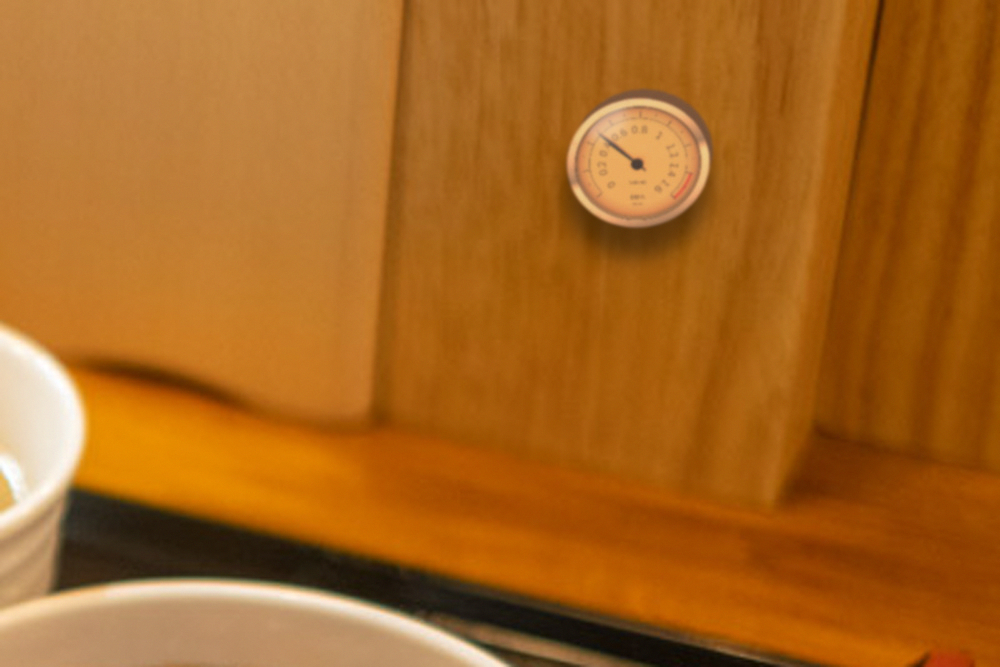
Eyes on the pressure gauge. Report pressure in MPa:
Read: 0.5 MPa
